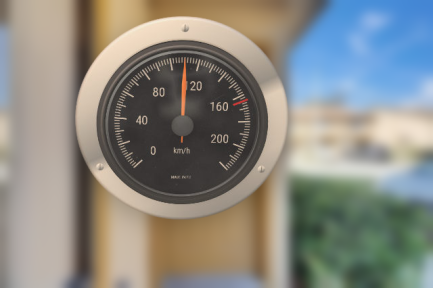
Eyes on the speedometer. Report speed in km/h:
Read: 110 km/h
